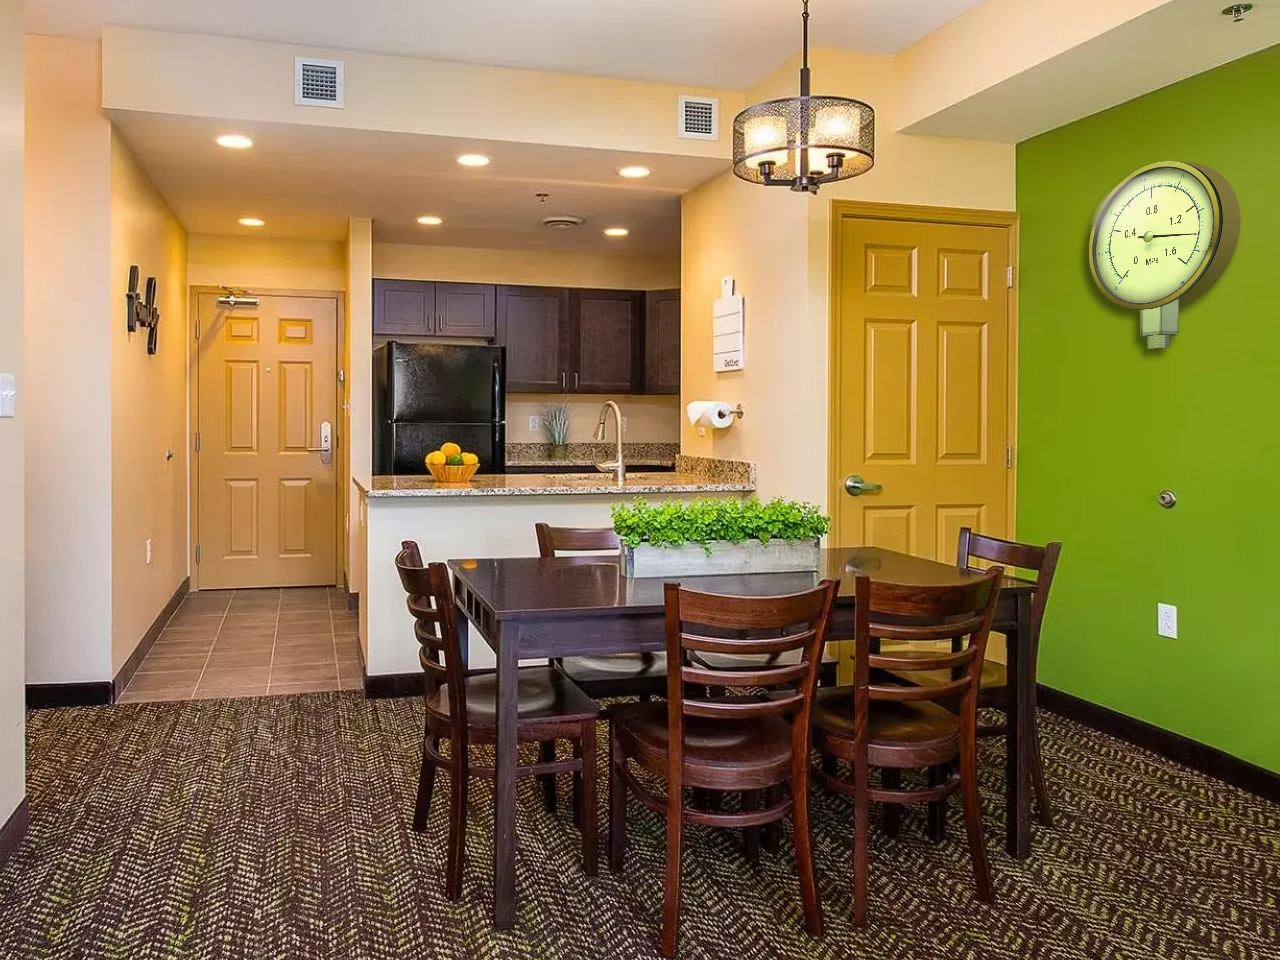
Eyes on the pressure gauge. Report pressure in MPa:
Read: 1.4 MPa
